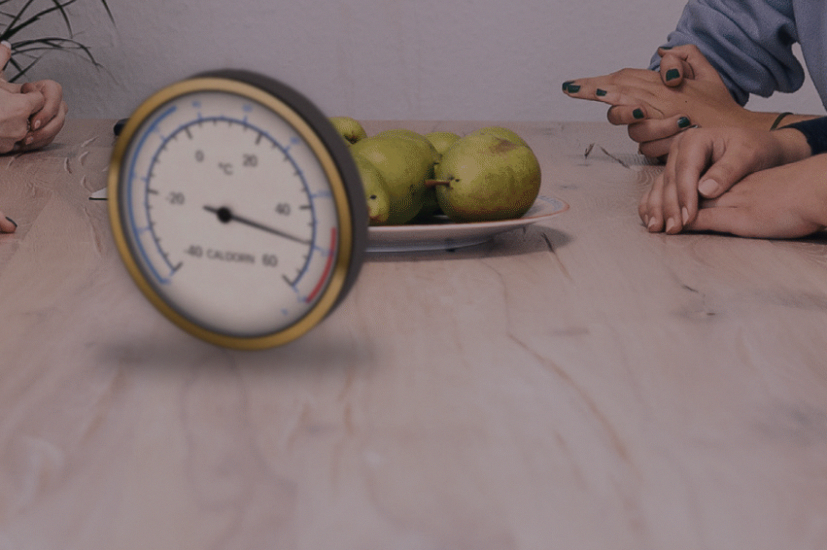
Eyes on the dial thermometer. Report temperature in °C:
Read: 48 °C
